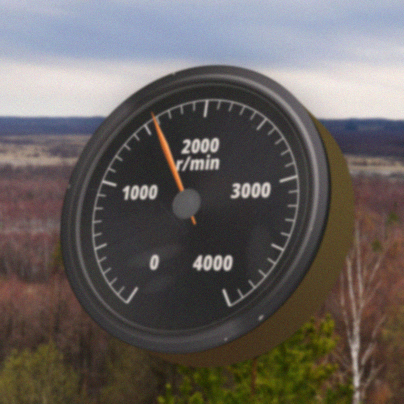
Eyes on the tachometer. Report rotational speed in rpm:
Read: 1600 rpm
